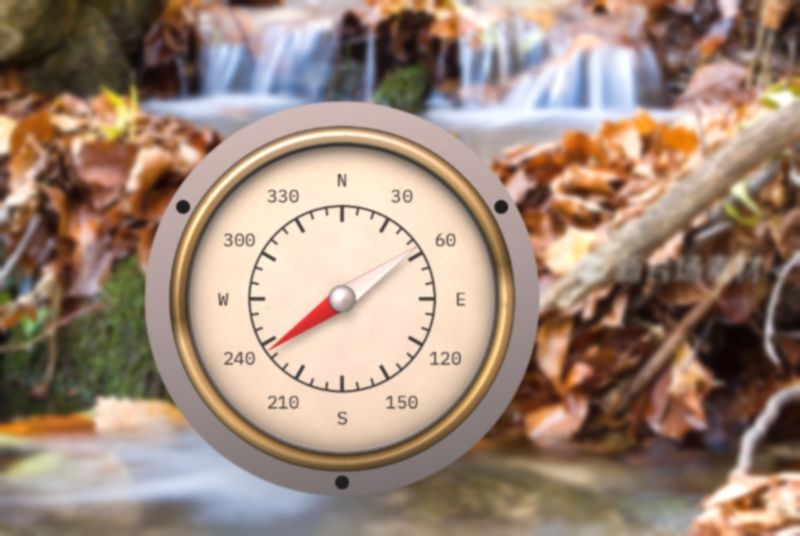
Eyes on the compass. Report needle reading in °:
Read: 235 °
